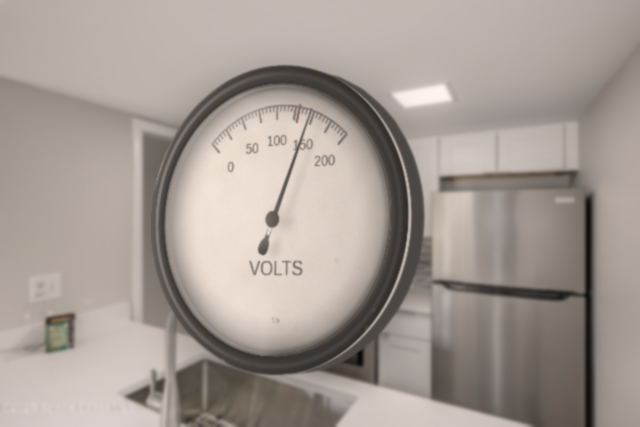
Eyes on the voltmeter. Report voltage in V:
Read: 150 V
